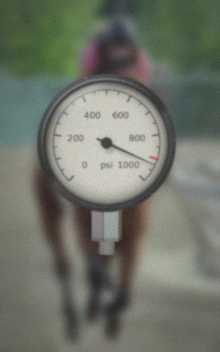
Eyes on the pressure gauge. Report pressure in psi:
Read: 925 psi
